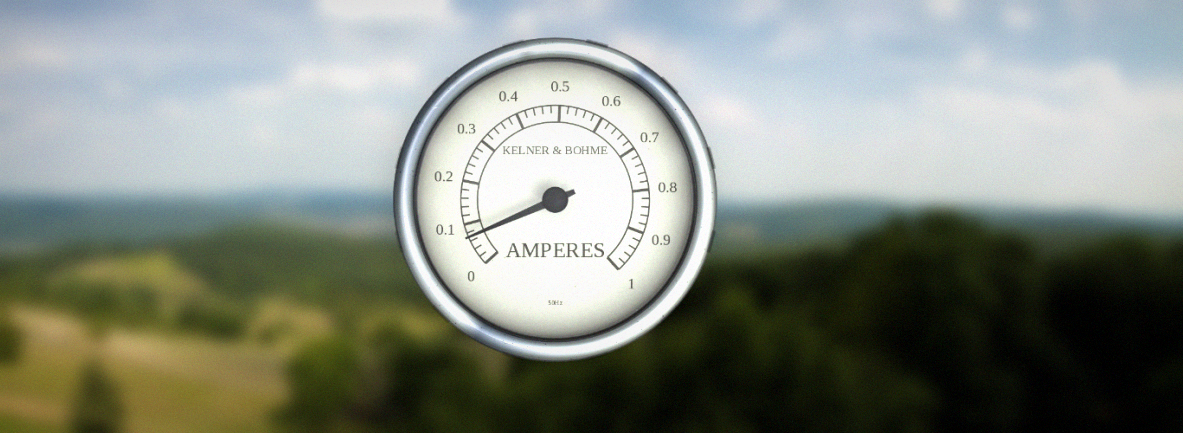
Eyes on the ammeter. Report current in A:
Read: 0.07 A
